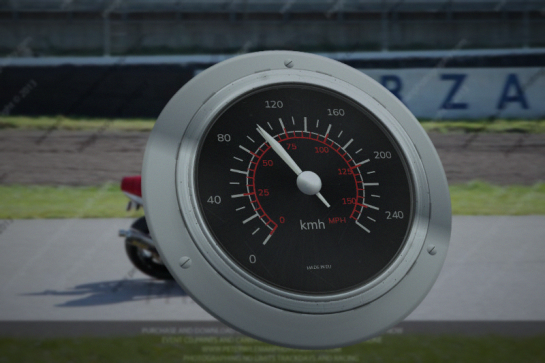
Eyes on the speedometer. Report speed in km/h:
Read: 100 km/h
